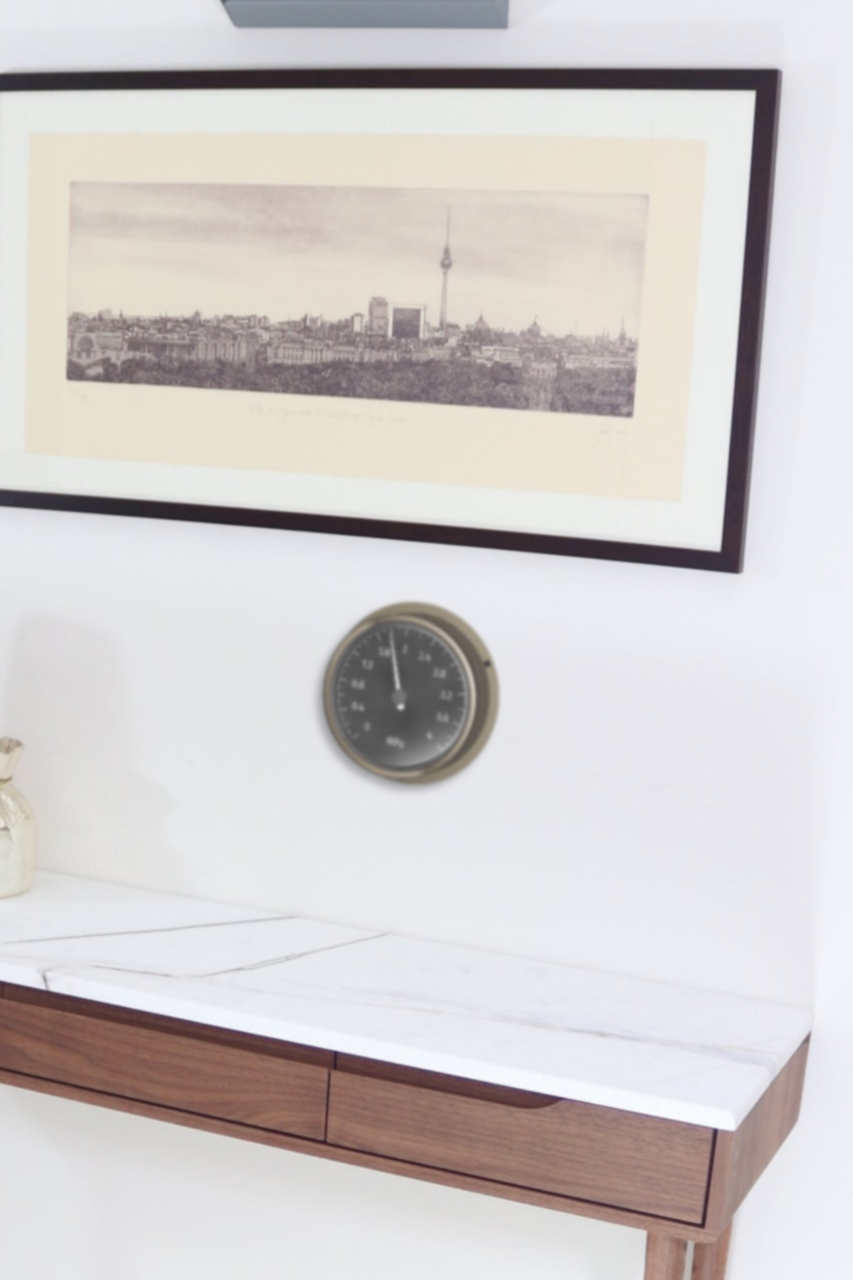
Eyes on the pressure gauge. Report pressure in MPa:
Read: 1.8 MPa
